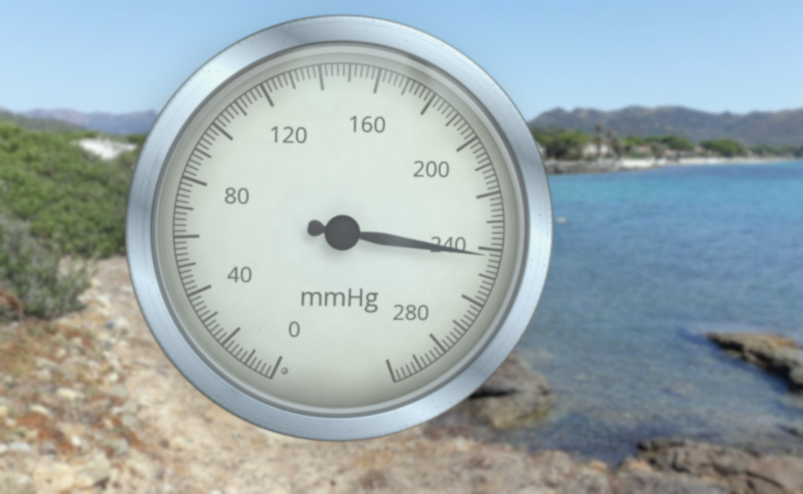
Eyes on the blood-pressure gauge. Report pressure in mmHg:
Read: 242 mmHg
